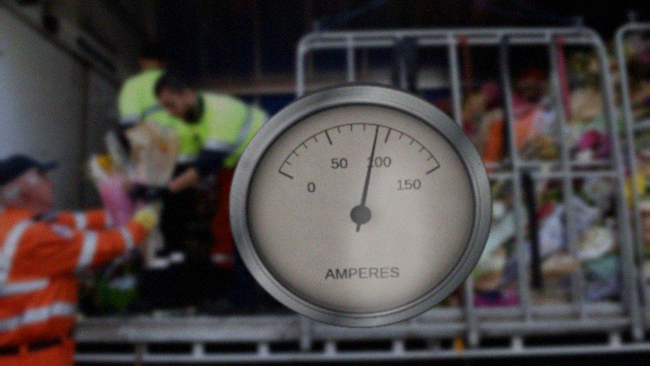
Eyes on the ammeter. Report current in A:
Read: 90 A
